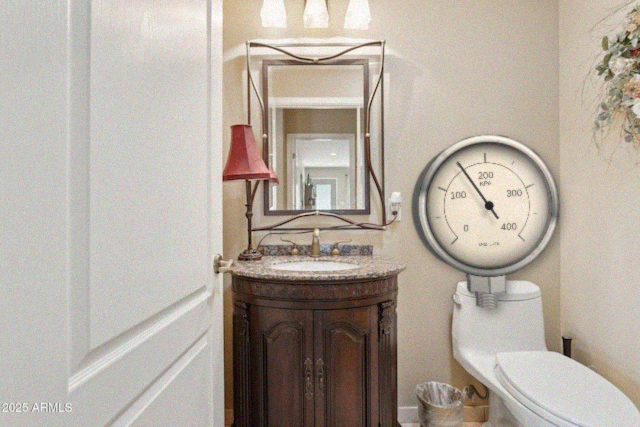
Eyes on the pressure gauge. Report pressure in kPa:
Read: 150 kPa
